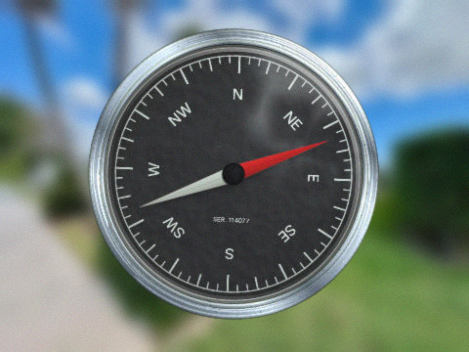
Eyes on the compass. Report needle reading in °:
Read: 67.5 °
